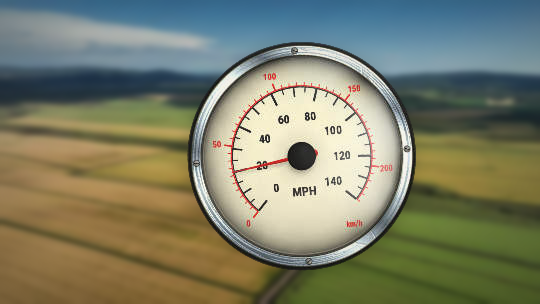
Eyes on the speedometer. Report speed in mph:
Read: 20 mph
